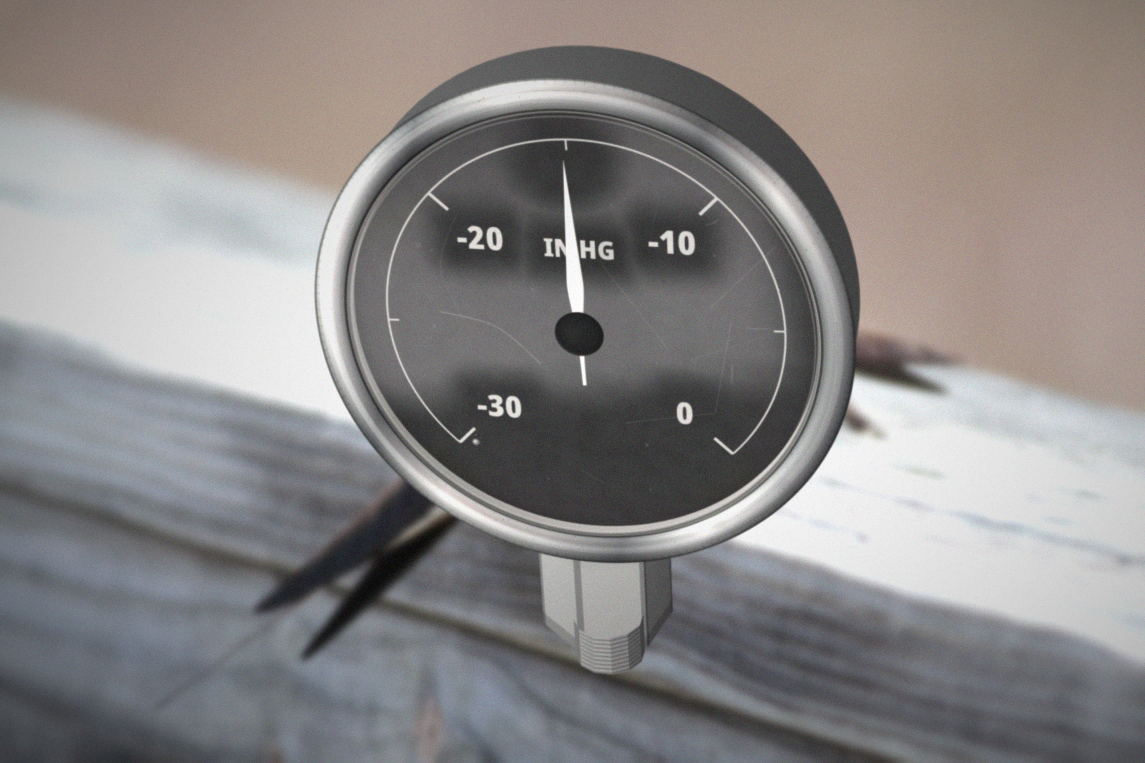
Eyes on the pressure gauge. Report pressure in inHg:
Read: -15 inHg
